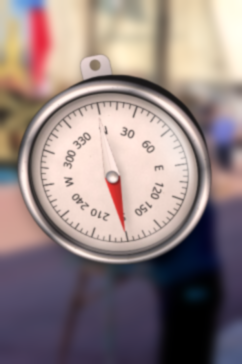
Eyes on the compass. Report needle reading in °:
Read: 180 °
